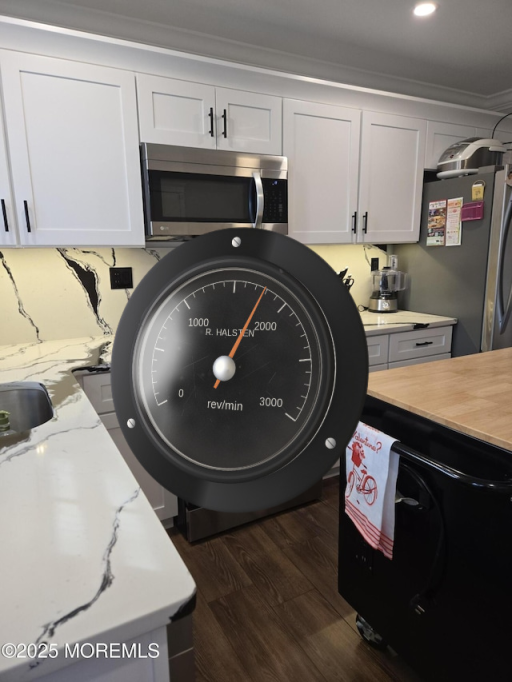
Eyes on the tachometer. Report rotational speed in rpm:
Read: 1800 rpm
